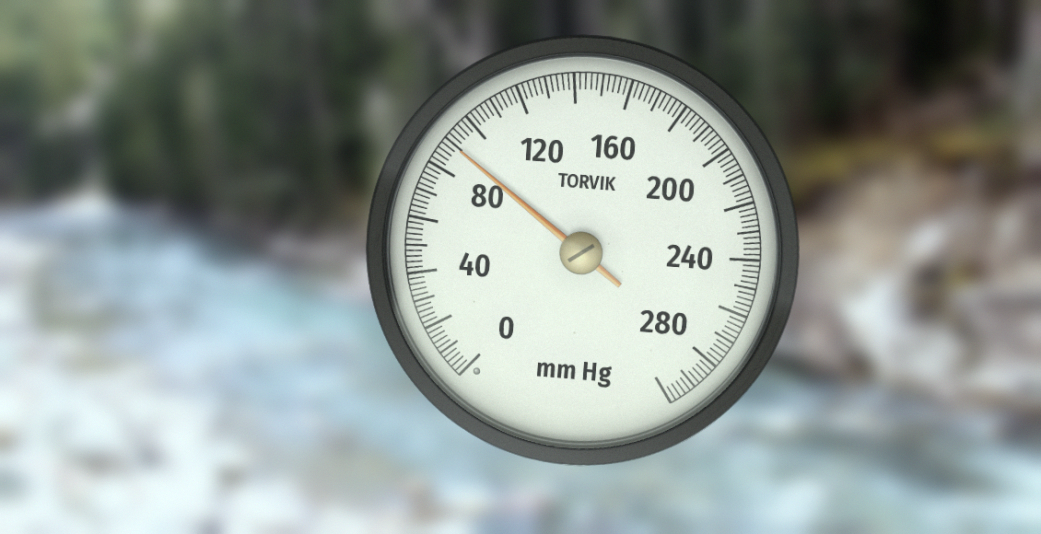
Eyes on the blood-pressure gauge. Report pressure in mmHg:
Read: 90 mmHg
